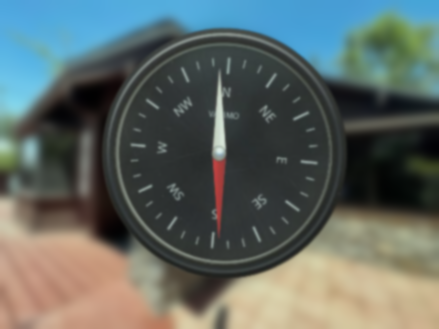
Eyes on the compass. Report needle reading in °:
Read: 175 °
